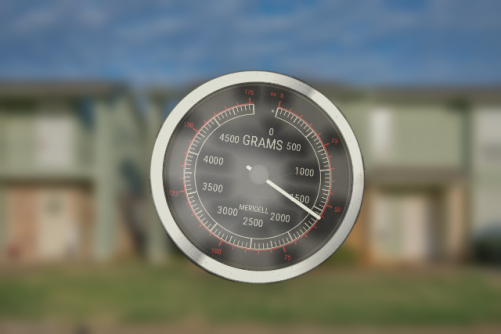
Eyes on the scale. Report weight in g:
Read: 1600 g
